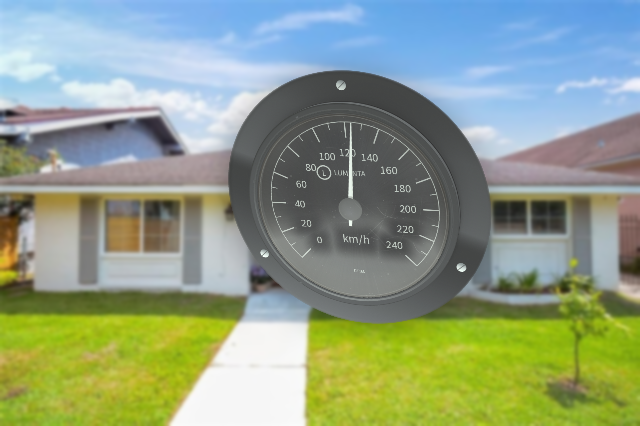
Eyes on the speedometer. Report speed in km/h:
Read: 125 km/h
